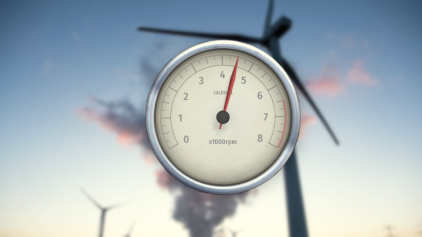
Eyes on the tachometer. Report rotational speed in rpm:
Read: 4500 rpm
